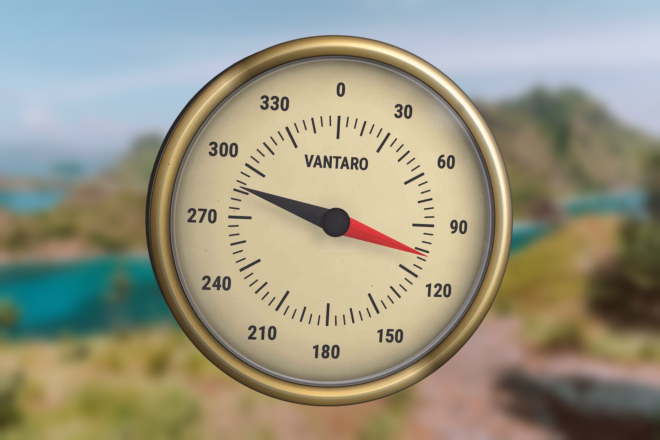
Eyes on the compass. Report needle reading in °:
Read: 107.5 °
